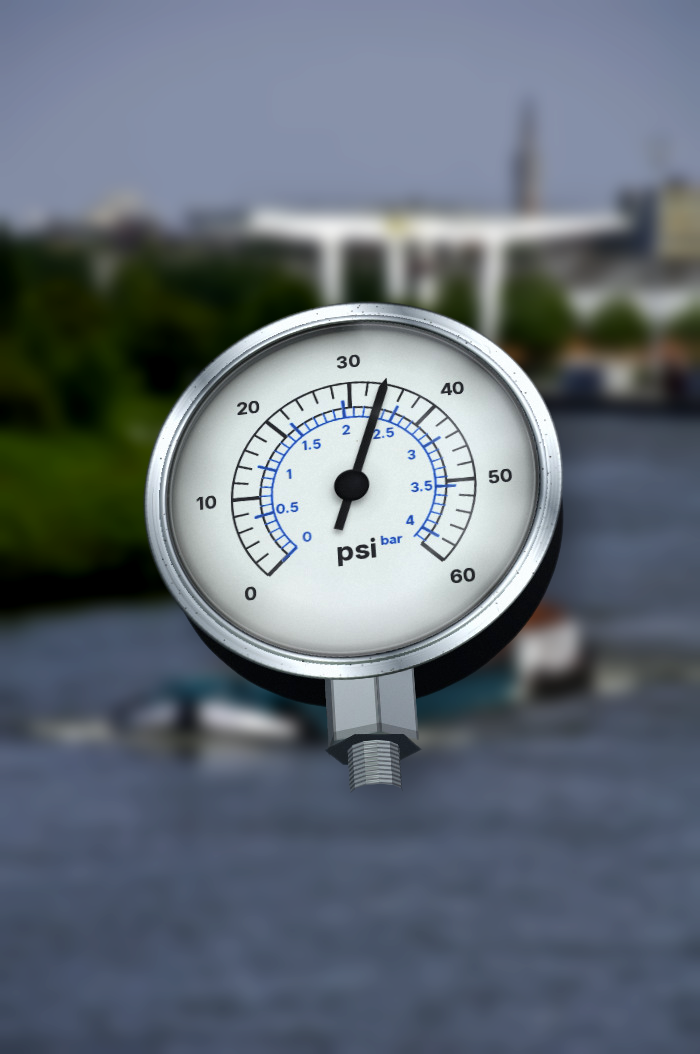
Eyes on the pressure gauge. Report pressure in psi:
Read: 34 psi
